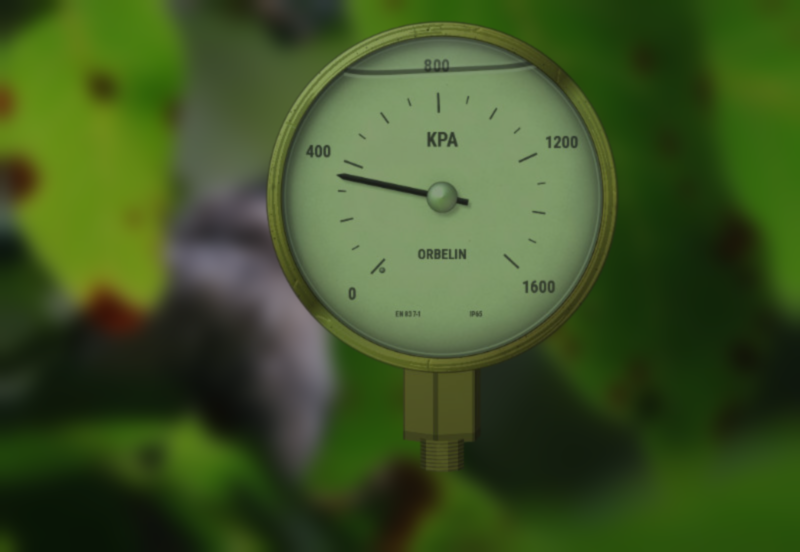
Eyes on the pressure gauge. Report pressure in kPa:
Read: 350 kPa
